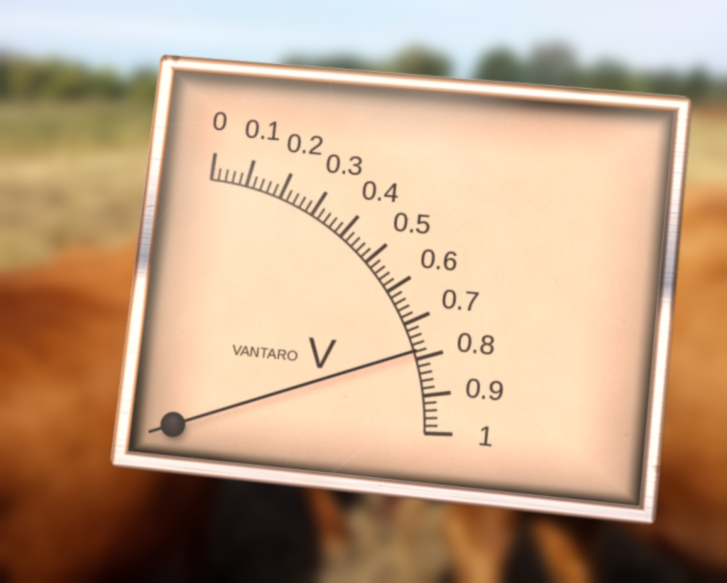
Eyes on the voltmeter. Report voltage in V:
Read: 0.78 V
